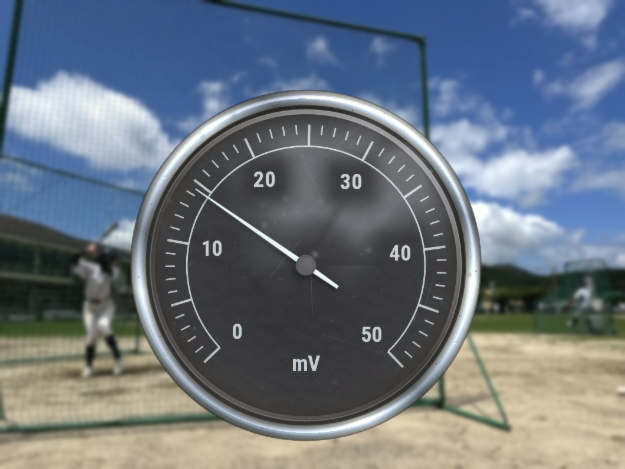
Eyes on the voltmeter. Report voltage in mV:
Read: 14.5 mV
